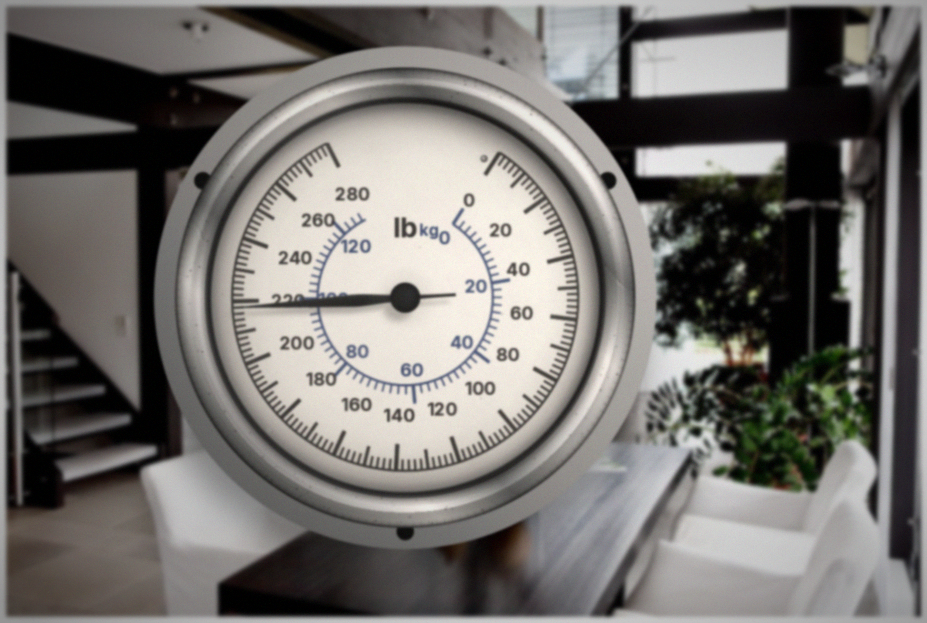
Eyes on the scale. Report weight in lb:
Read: 218 lb
